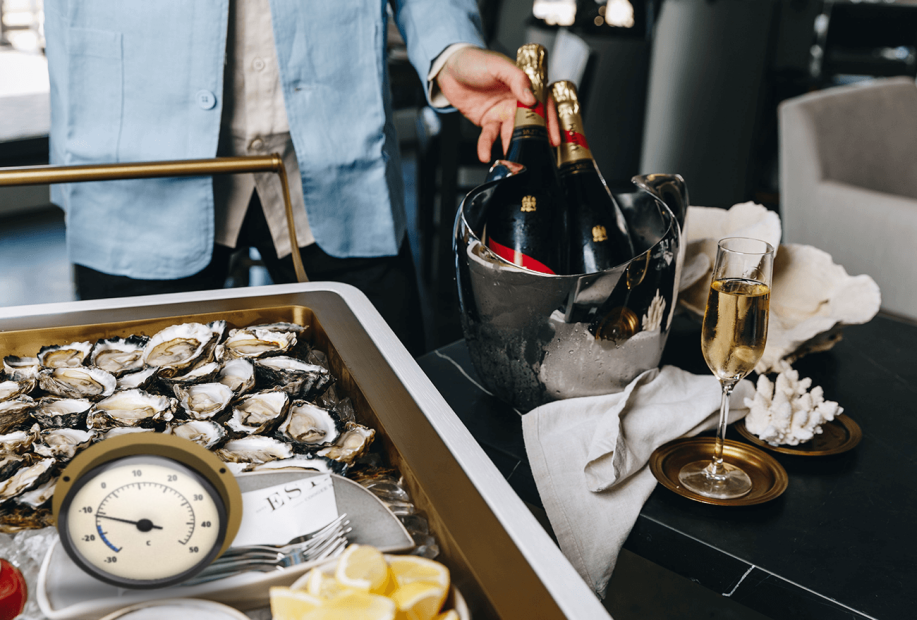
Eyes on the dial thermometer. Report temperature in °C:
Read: -10 °C
